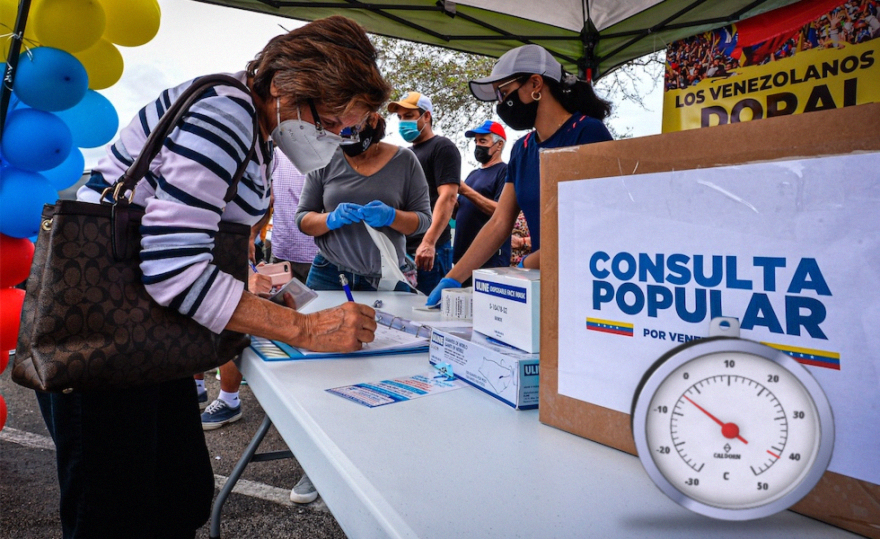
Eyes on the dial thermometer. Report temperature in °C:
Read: -4 °C
